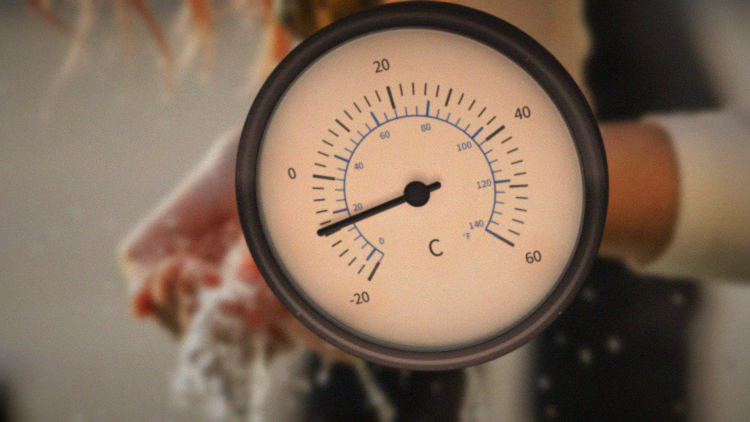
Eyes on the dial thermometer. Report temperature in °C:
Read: -9 °C
